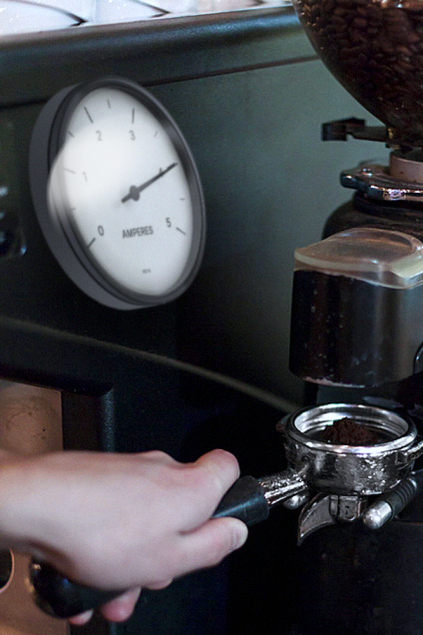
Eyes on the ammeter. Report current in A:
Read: 4 A
